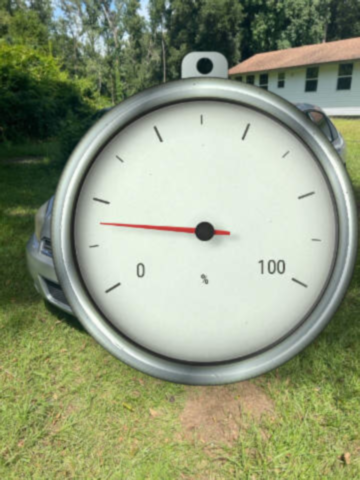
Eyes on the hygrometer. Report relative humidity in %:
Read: 15 %
